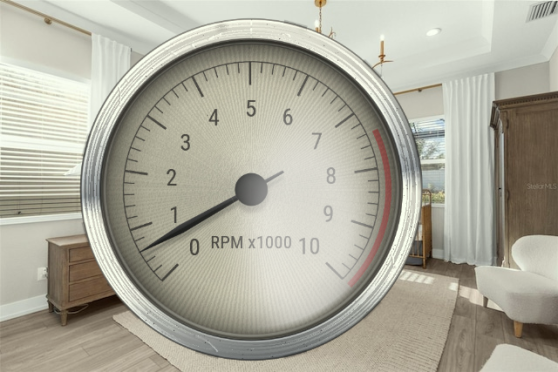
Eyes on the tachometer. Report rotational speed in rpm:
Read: 600 rpm
